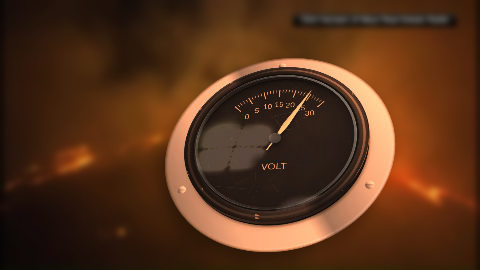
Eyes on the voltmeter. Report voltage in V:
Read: 25 V
